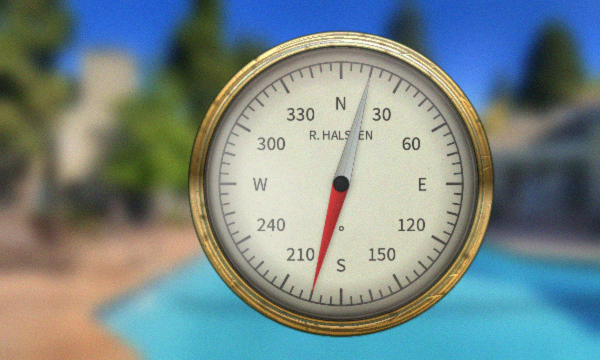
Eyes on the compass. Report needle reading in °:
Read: 195 °
